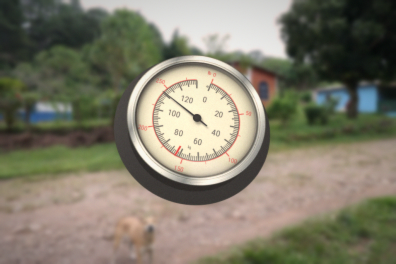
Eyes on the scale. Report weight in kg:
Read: 110 kg
